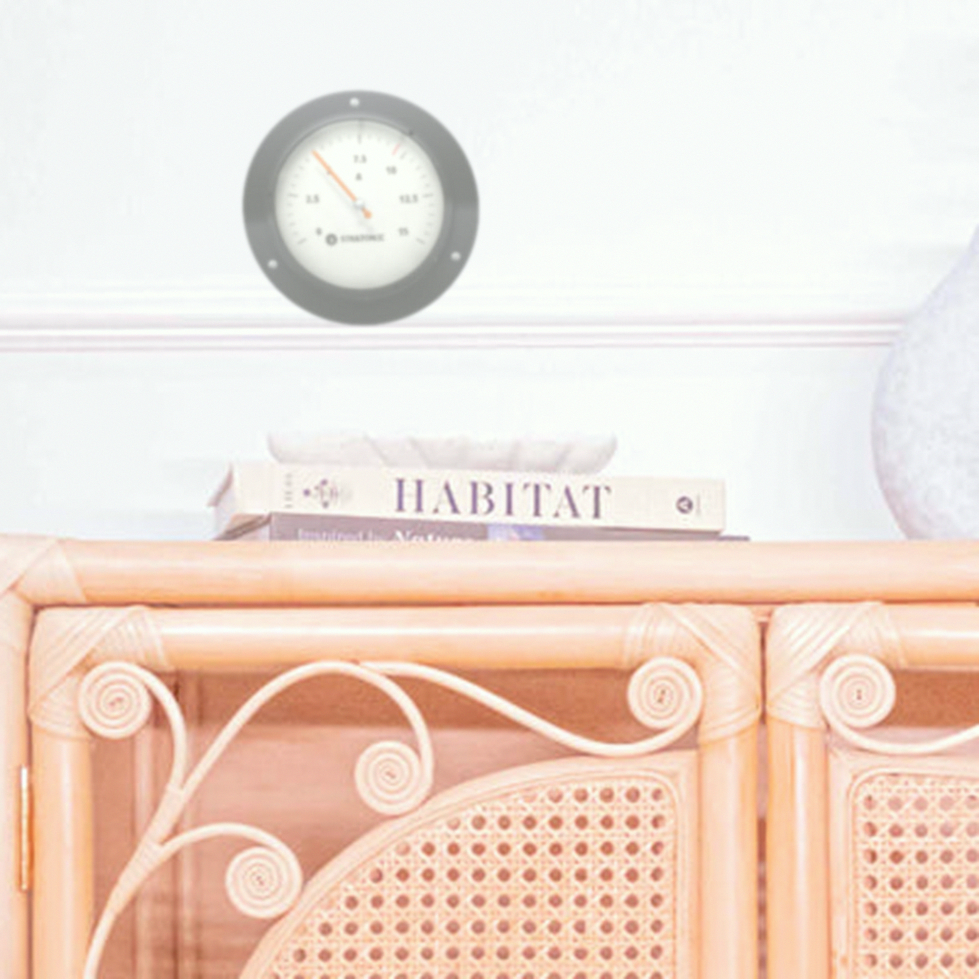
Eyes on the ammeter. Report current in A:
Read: 5 A
